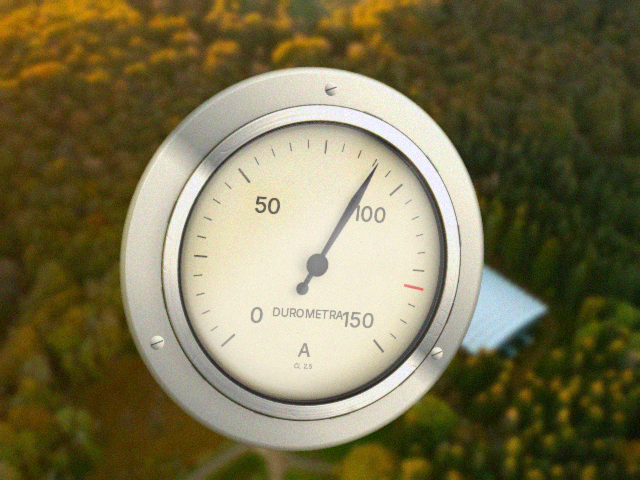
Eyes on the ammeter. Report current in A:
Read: 90 A
